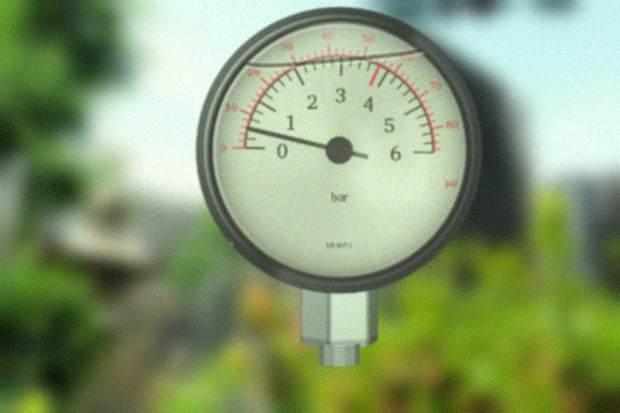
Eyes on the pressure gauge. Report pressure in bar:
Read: 0.4 bar
